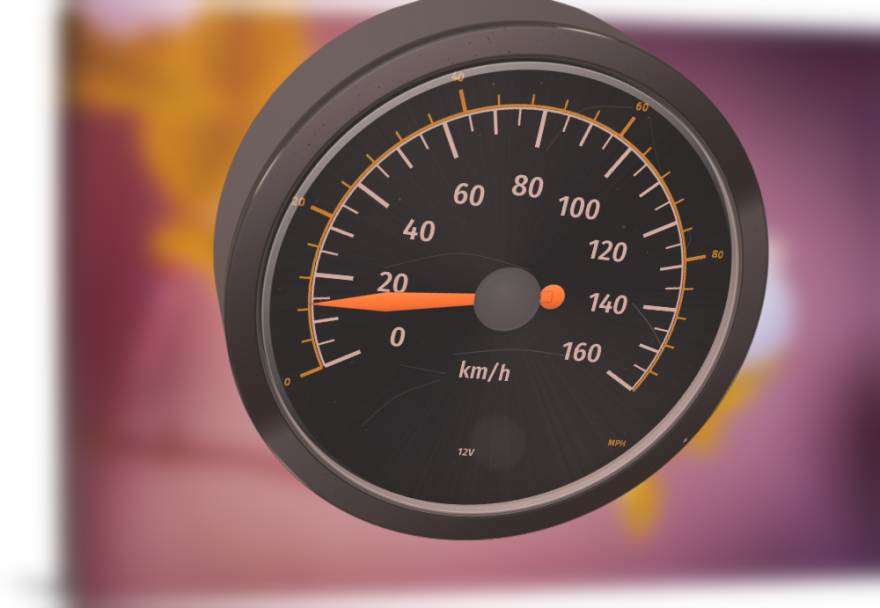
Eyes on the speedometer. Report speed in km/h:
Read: 15 km/h
